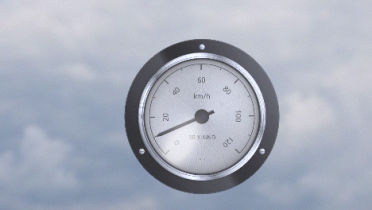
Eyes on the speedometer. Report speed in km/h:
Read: 10 km/h
